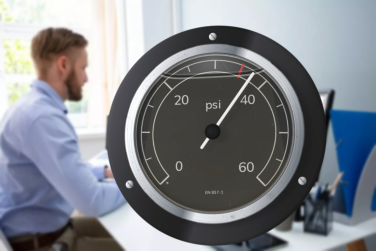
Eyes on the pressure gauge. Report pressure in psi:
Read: 37.5 psi
